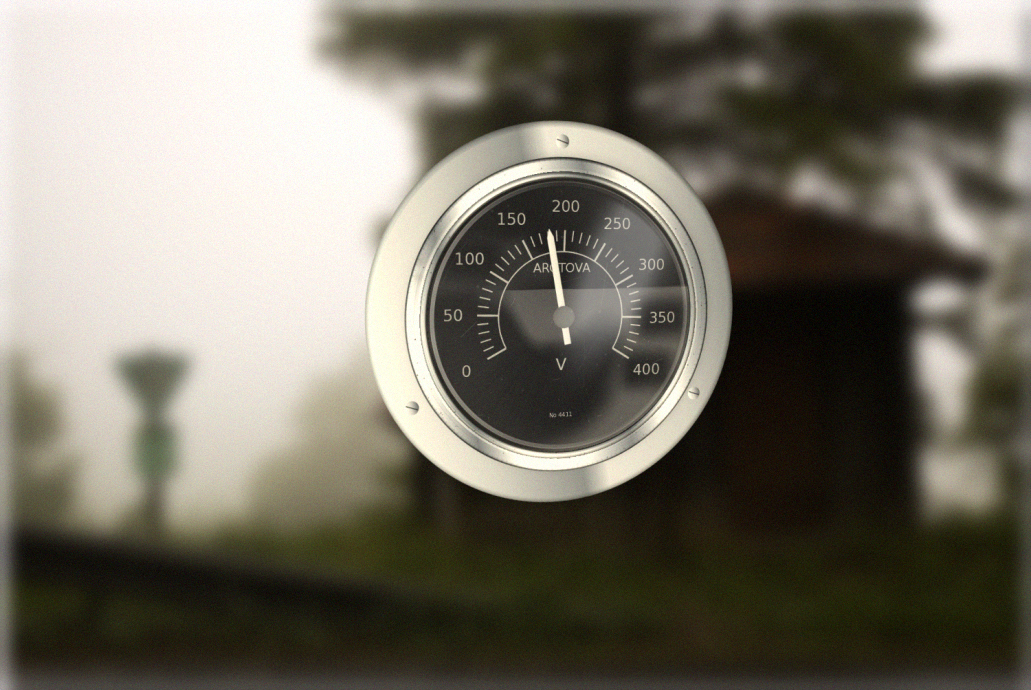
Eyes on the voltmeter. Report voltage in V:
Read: 180 V
